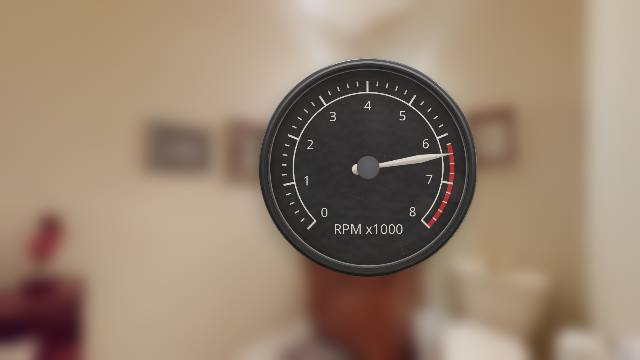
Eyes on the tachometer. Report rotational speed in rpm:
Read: 6400 rpm
